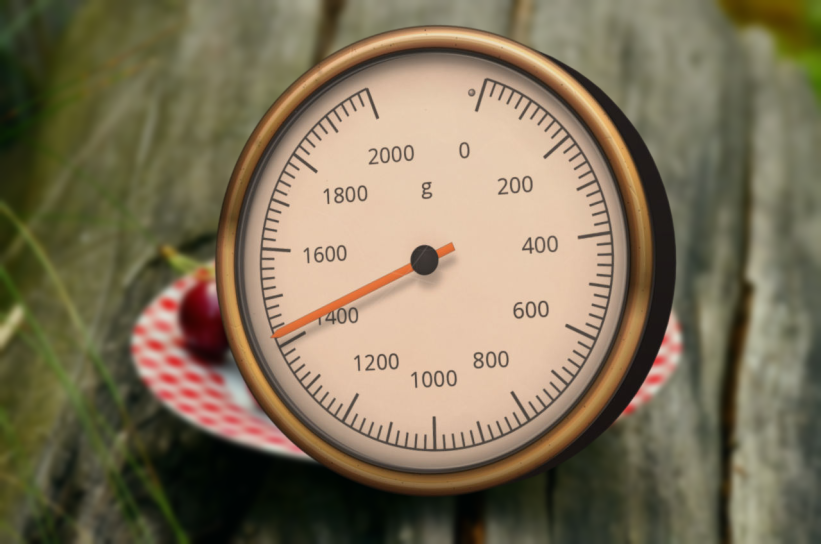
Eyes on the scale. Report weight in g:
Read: 1420 g
